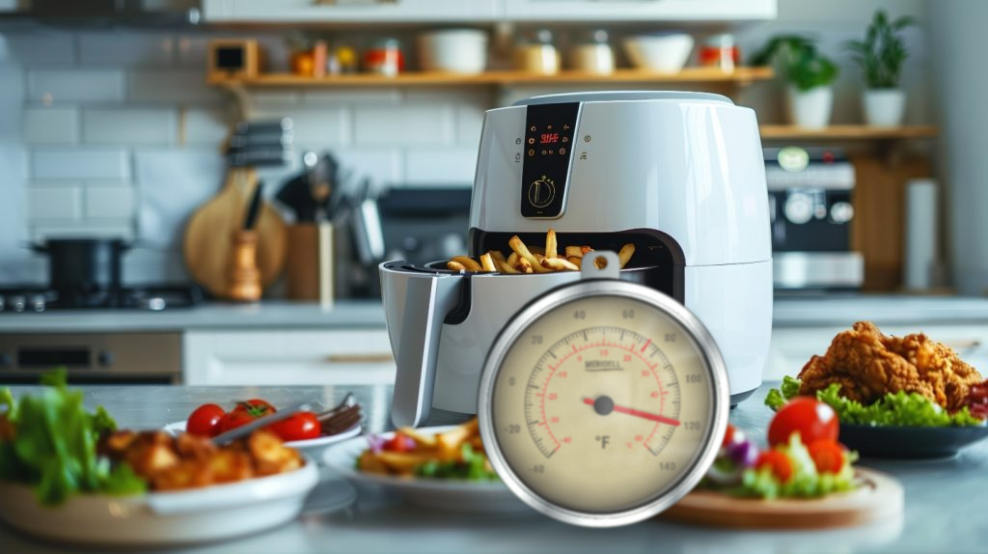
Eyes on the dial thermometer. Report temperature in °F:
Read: 120 °F
